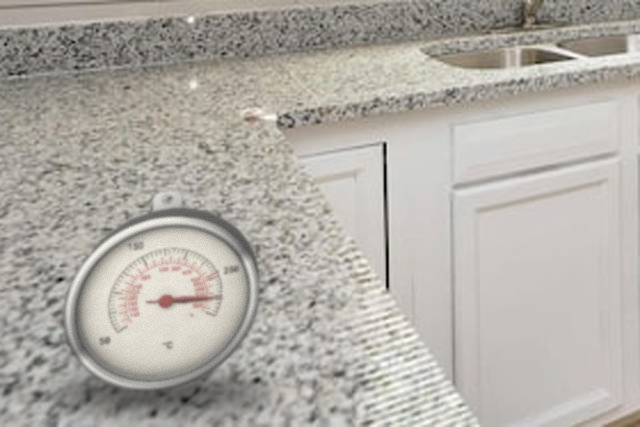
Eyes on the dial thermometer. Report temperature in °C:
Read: 275 °C
